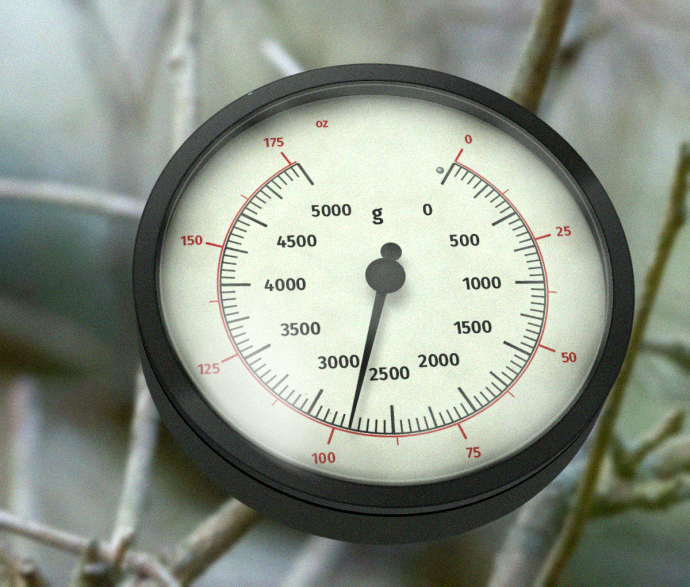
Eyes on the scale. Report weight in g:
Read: 2750 g
